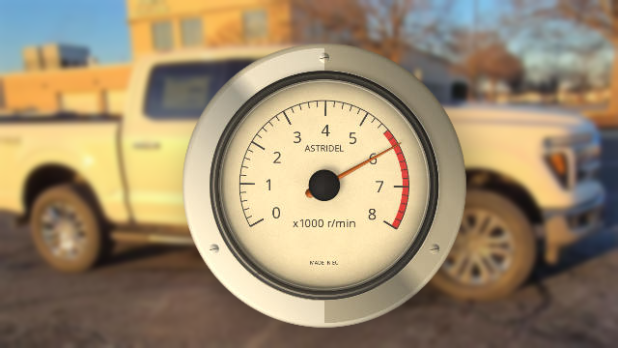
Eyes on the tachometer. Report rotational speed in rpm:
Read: 6000 rpm
